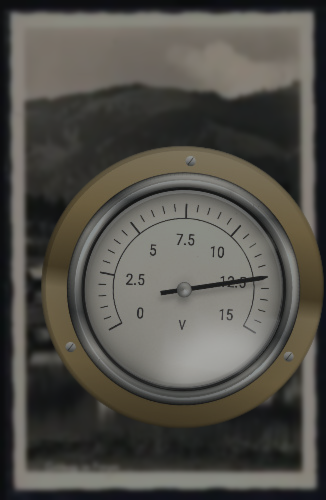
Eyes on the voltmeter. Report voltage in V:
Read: 12.5 V
